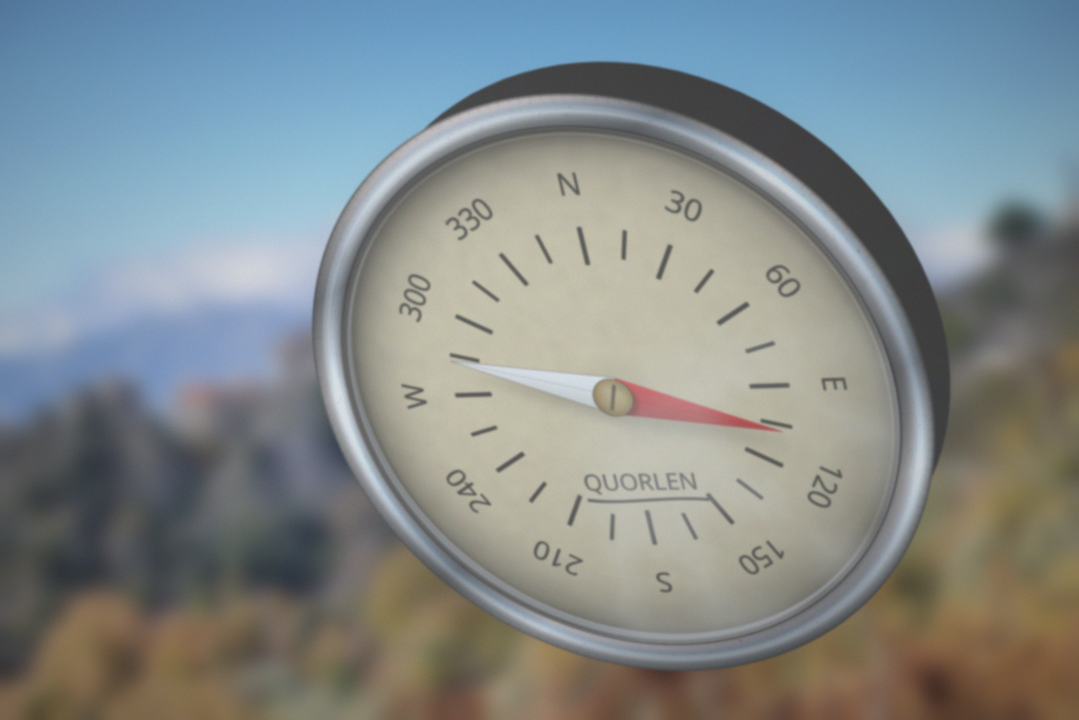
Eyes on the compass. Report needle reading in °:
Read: 105 °
